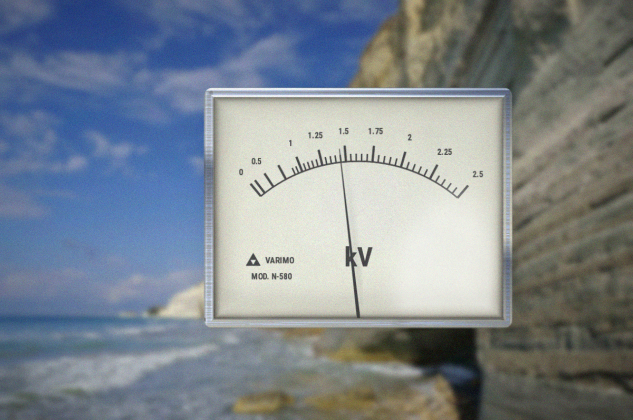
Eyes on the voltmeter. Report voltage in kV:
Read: 1.45 kV
